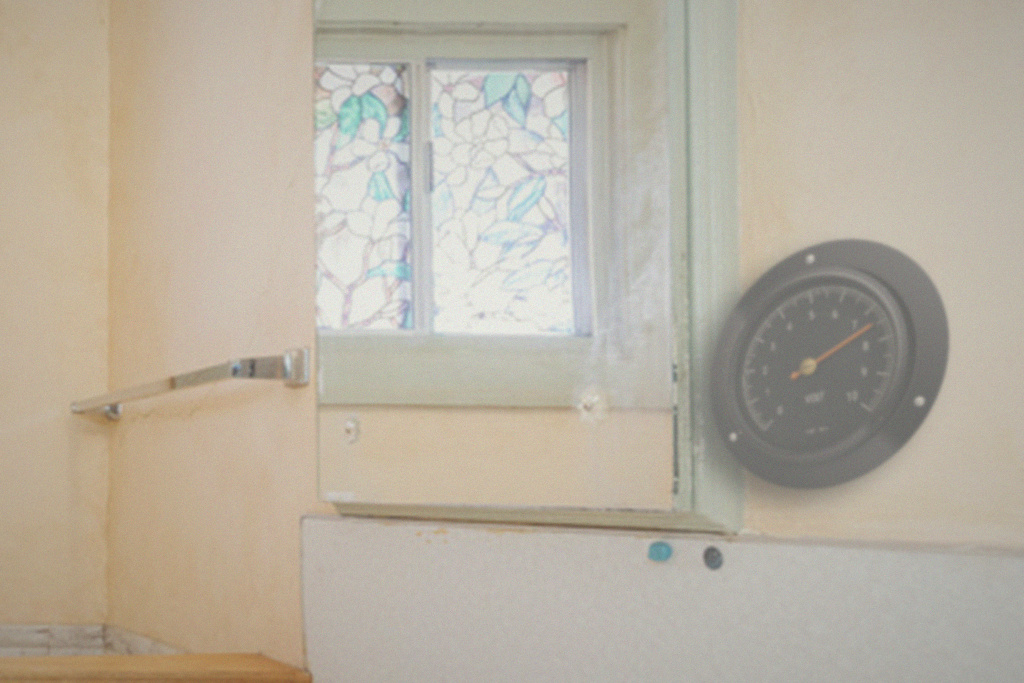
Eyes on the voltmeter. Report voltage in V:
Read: 7.5 V
